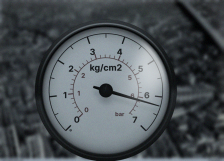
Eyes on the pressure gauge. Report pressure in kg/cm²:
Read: 6.25 kg/cm²
